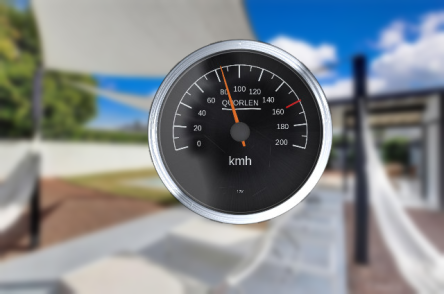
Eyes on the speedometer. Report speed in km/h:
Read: 85 km/h
